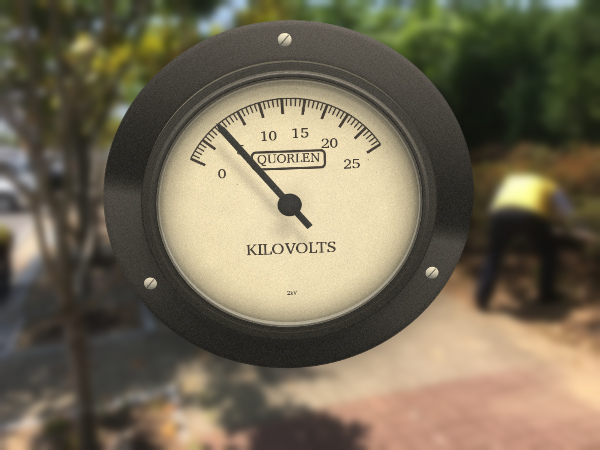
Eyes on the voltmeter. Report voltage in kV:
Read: 5 kV
